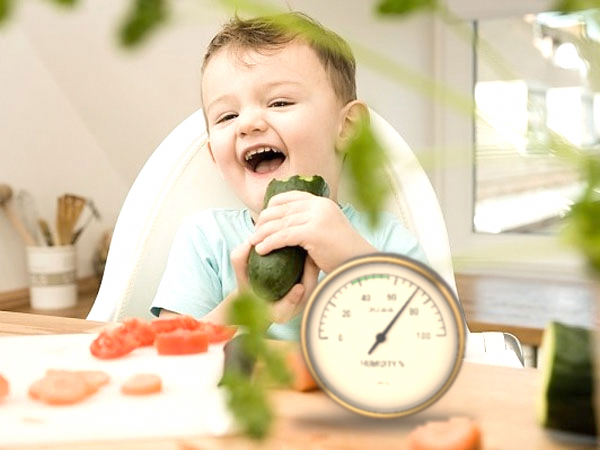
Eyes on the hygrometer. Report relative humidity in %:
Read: 72 %
